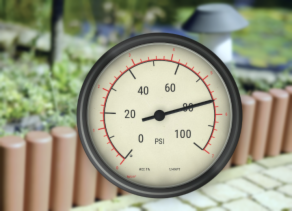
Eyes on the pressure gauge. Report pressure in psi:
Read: 80 psi
